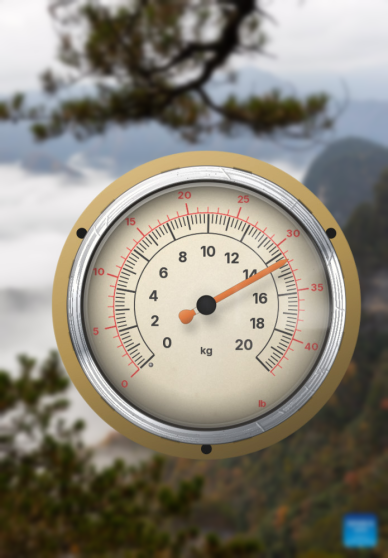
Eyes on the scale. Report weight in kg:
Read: 14.4 kg
